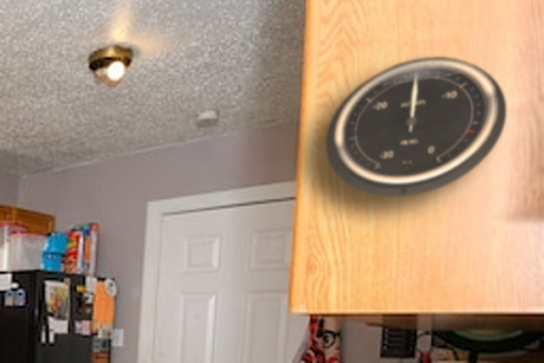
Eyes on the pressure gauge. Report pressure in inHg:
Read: -15 inHg
